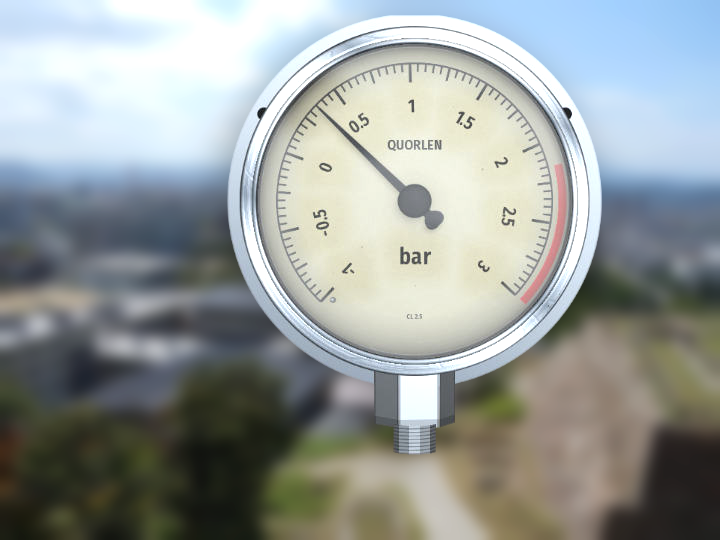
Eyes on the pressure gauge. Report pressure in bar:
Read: 0.35 bar
